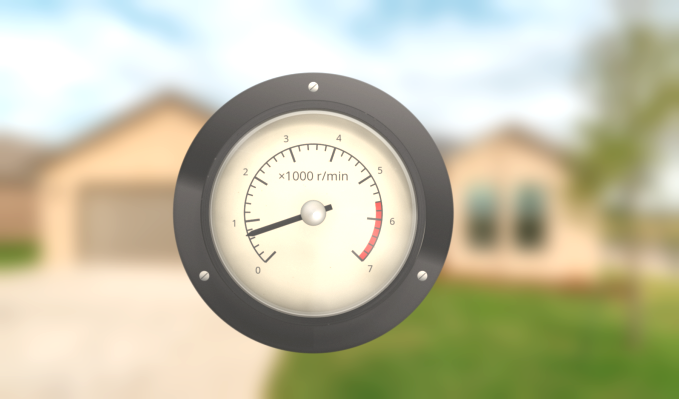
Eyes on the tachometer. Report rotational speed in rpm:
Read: 700 rpm
